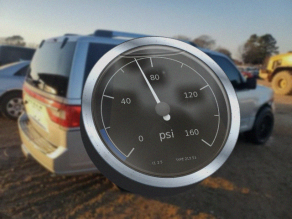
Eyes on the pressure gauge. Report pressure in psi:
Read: 70 psi
